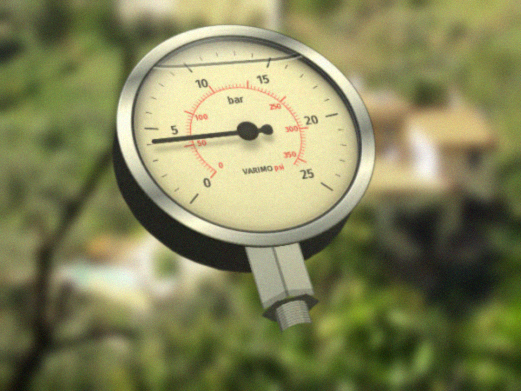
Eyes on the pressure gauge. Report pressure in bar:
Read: 4 bar
